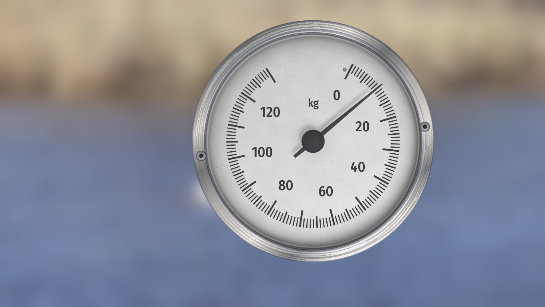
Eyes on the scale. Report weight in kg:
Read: 10 kg
